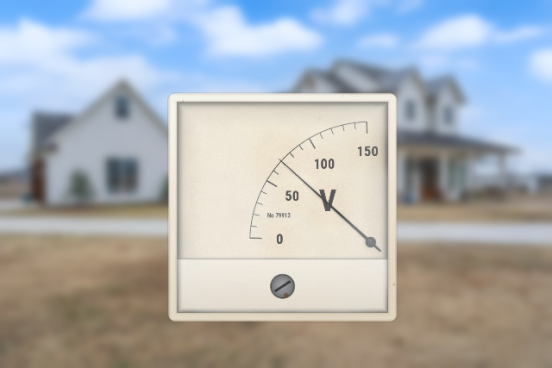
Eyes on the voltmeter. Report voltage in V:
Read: 70 V
